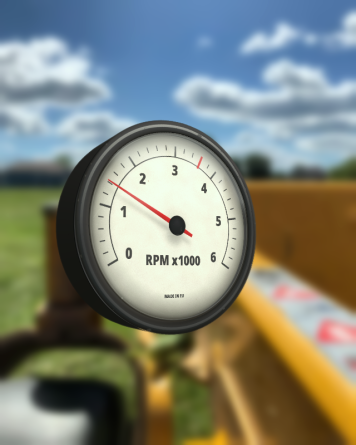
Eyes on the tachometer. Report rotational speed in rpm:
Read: 1400 rpm
